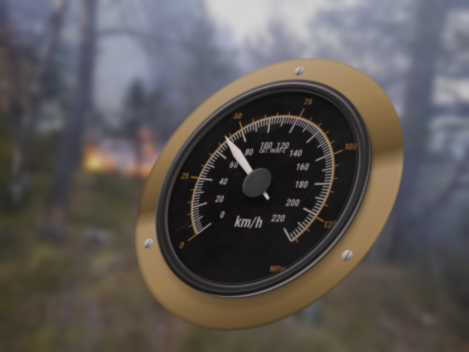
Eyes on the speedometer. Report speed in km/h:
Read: 70 km/h
